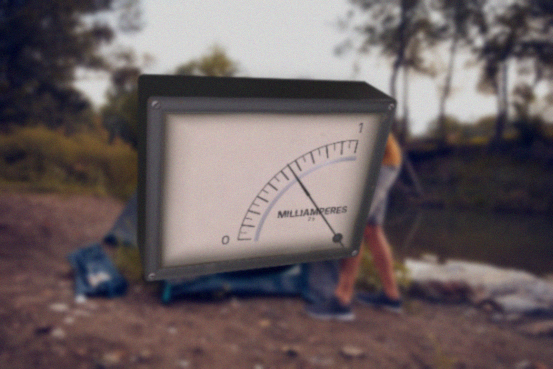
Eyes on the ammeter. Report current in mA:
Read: 0.55 mA
